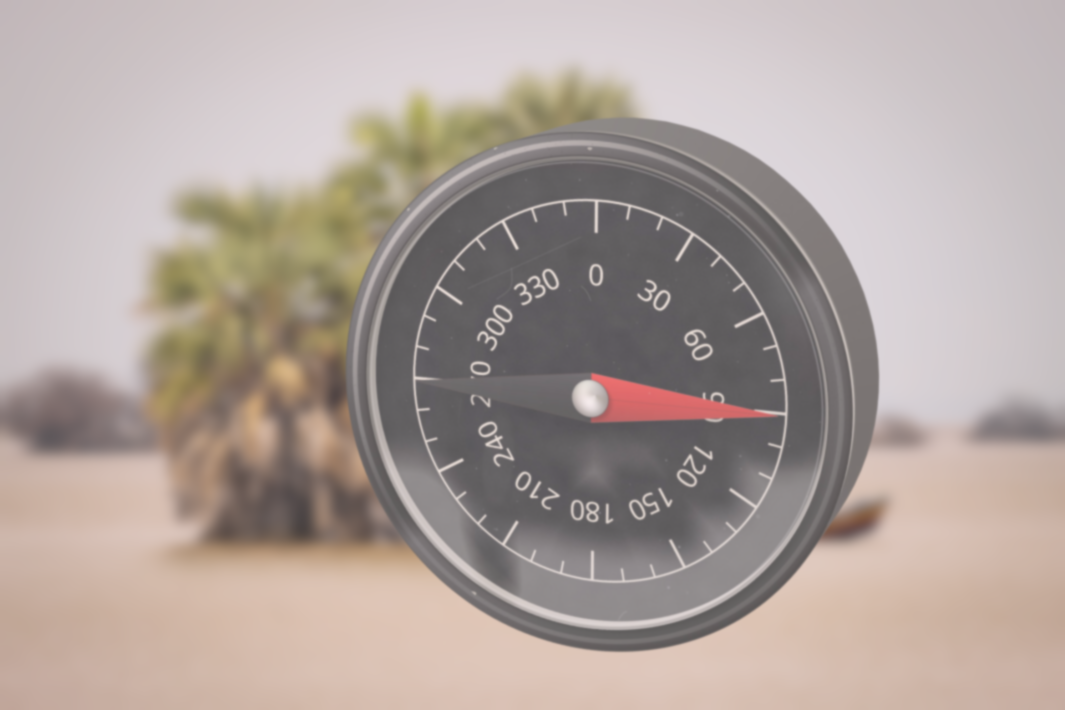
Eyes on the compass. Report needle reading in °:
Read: 90 °
